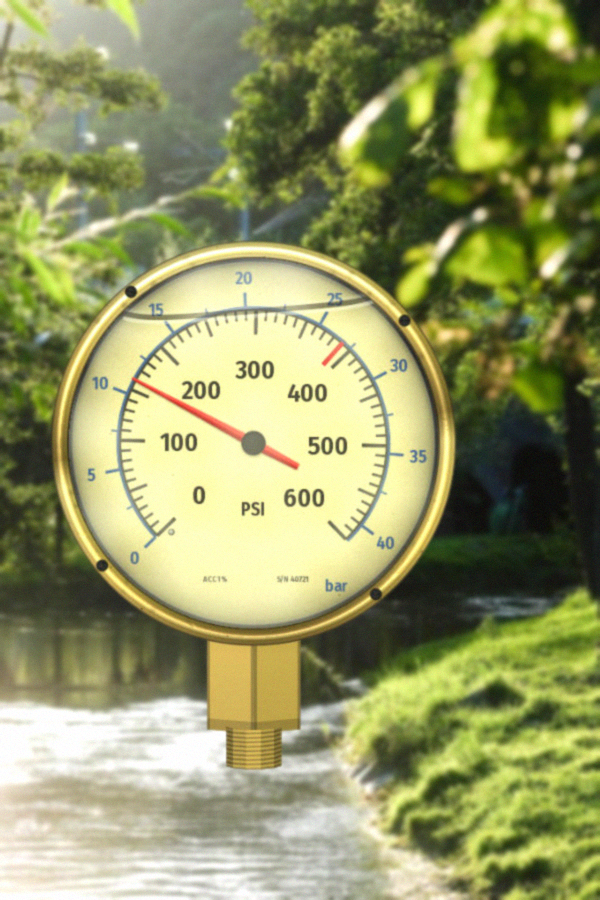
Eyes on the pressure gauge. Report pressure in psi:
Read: 160 psi
